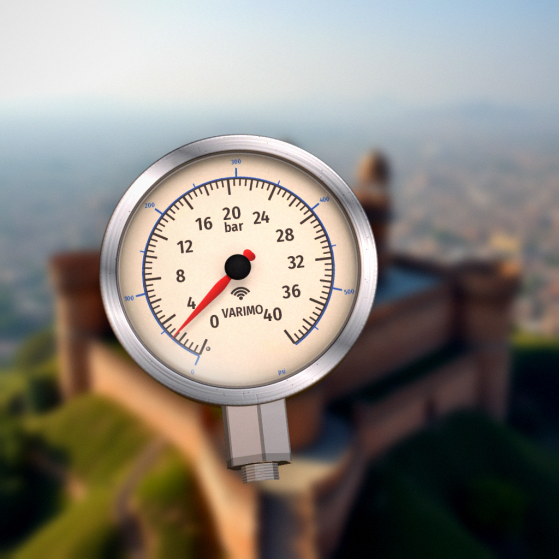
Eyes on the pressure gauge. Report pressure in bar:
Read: 2.5 bar
